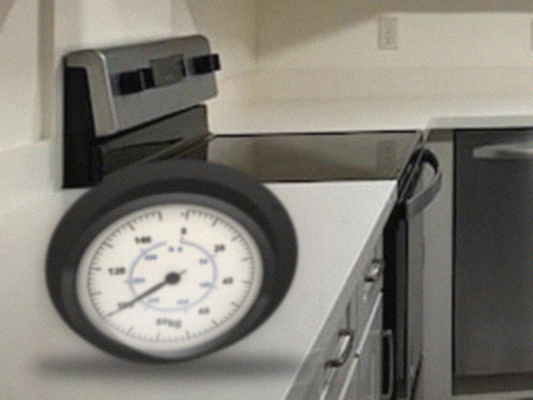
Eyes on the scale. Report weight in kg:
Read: 100 kg
